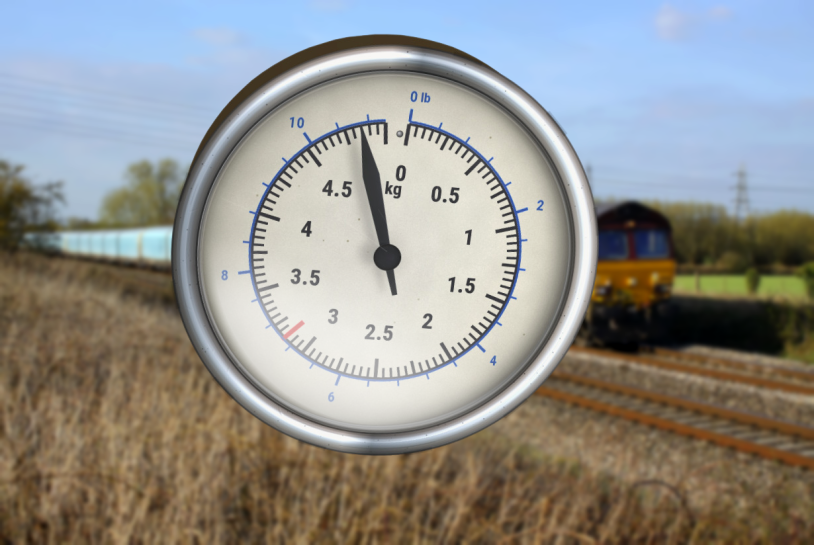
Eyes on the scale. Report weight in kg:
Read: 4.85 kg
